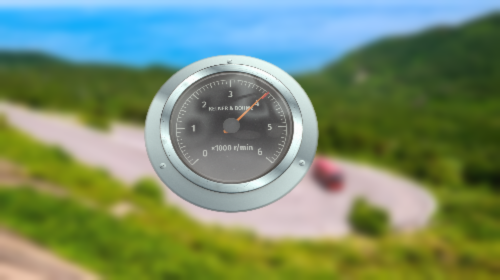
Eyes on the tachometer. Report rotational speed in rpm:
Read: 4000 rpm
